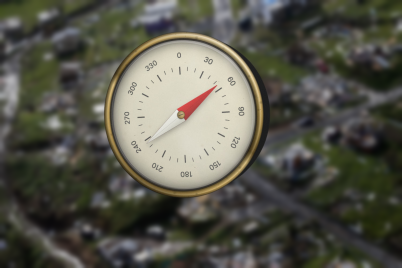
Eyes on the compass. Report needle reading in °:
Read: 55 °
